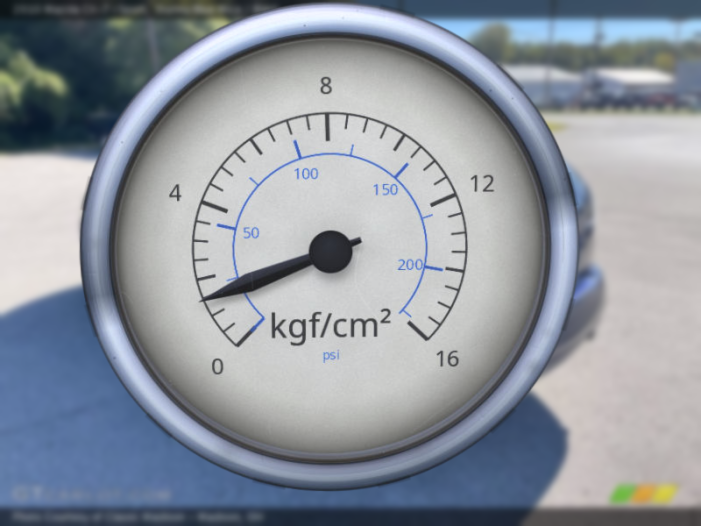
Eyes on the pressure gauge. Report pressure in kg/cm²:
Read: 1.5 kg/cm²
